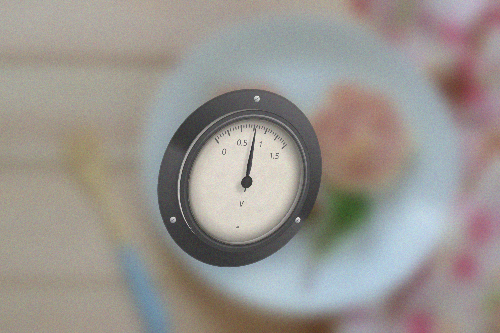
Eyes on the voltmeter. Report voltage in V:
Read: 0.75 V
